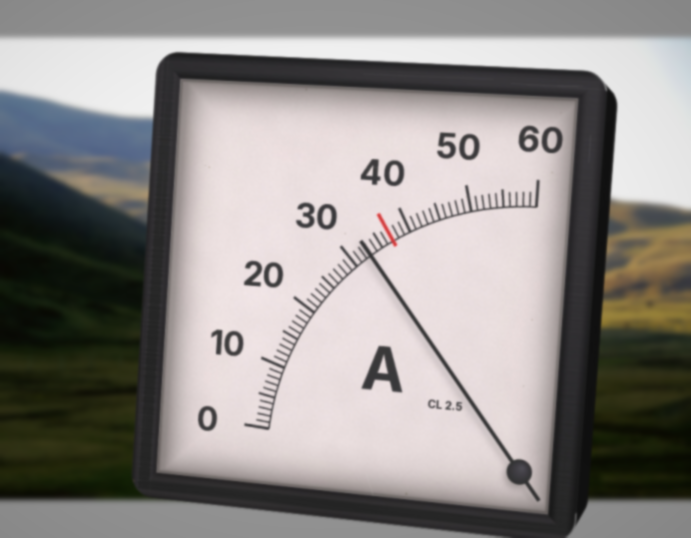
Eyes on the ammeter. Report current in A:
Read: 33 A
